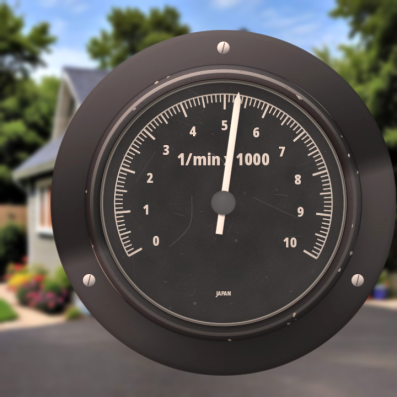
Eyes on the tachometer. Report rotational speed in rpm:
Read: 5300 rpm
